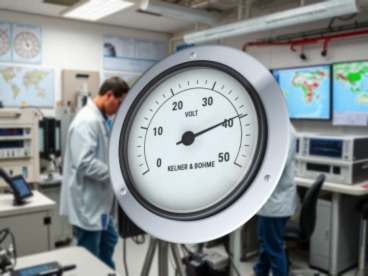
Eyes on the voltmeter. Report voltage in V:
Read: 40 V
